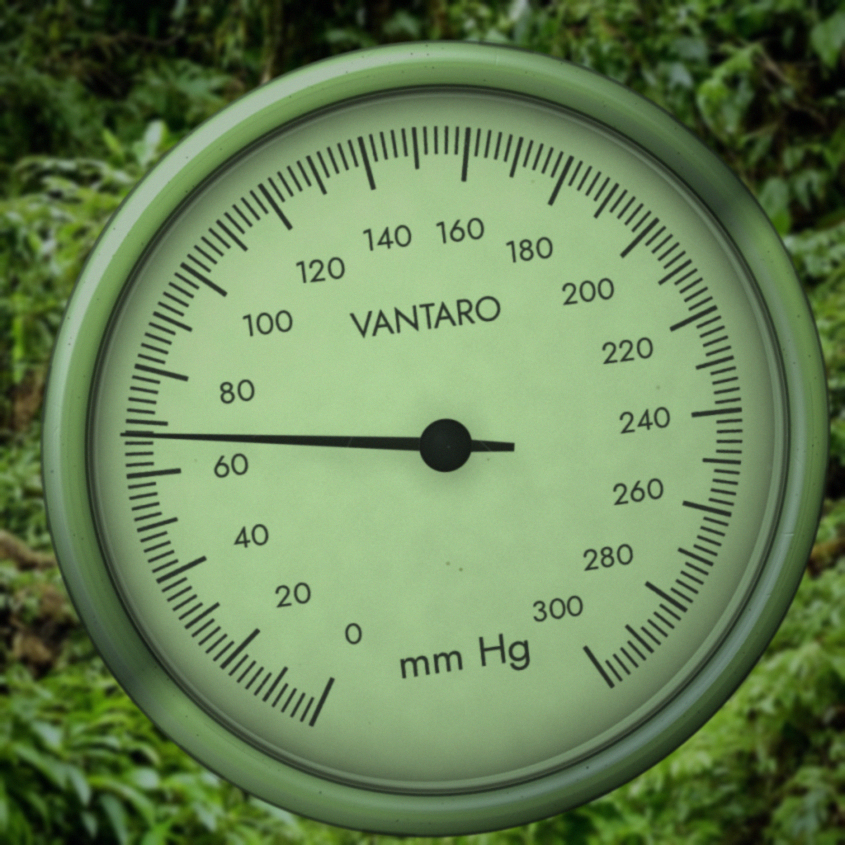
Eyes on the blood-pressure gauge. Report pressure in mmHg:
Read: 68 mmHg
